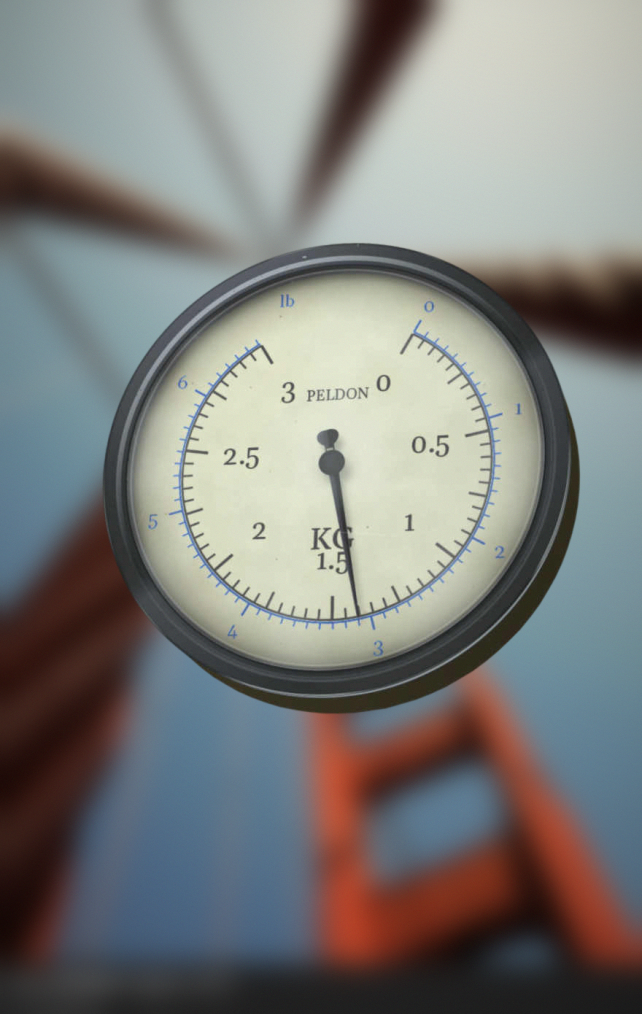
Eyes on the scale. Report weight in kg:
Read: 1.4 kg
